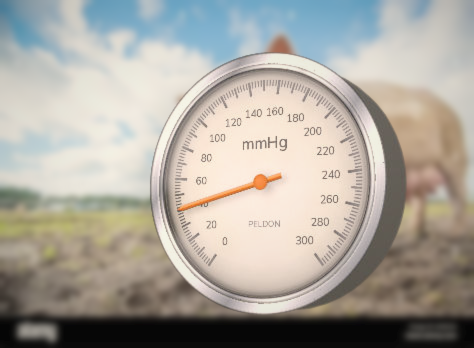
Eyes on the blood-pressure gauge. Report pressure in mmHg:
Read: 40 mmHg
